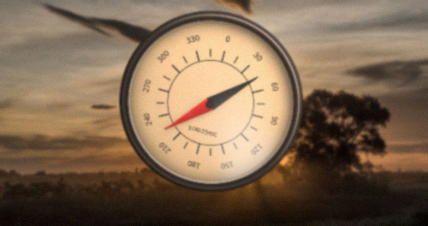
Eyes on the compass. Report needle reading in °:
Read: 225 °
